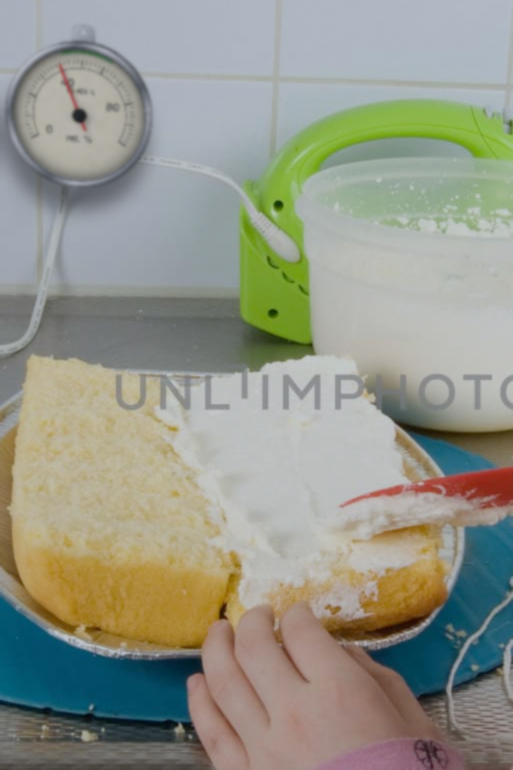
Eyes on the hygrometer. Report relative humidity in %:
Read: 40 %
